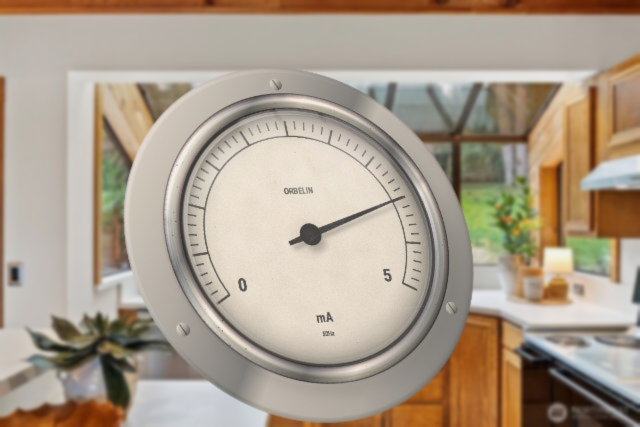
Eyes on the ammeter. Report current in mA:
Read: 4 mA
